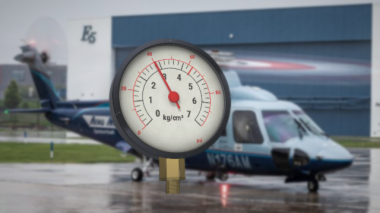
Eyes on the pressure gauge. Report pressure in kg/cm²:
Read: 2.8 kg/cm²
